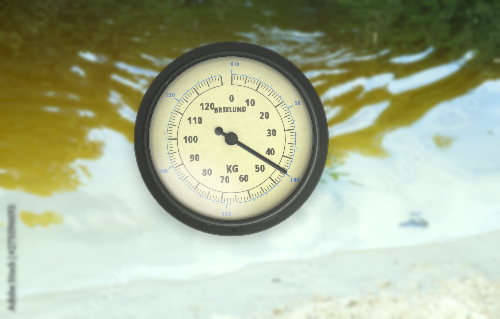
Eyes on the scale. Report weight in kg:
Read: 45 kg
